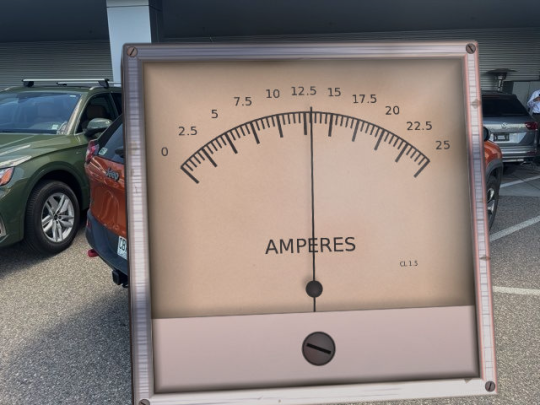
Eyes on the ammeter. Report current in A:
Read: 13 A
